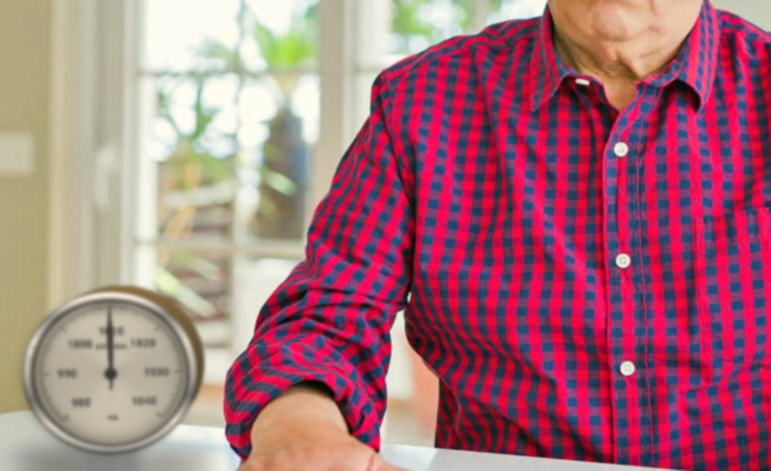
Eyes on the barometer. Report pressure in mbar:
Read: 1010 mbar
